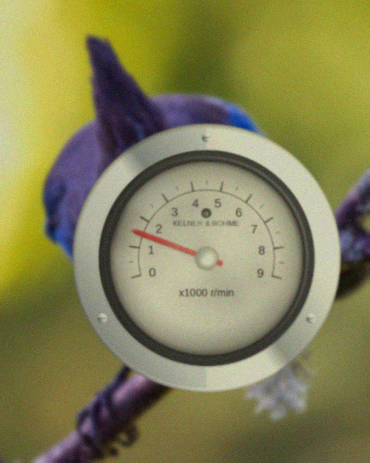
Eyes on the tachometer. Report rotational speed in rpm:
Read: 1500 rpm
